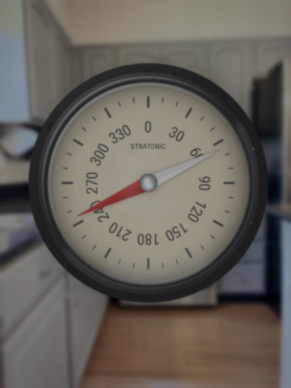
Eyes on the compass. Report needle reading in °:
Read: 245 °
